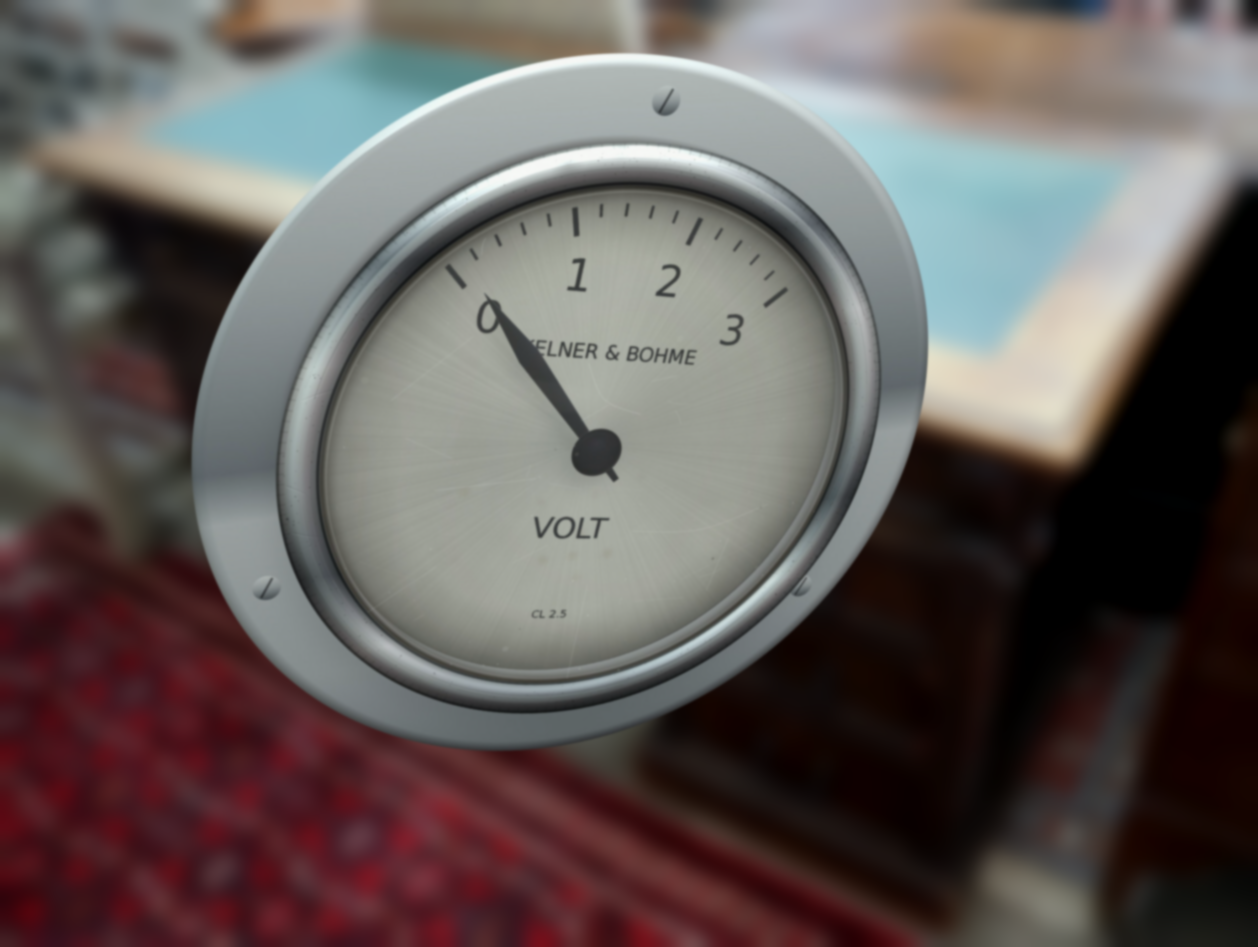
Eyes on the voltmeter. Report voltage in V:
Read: 0.1 V
